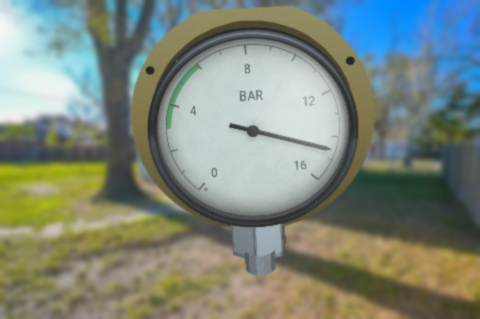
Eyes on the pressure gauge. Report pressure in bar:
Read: 14.5 bar
